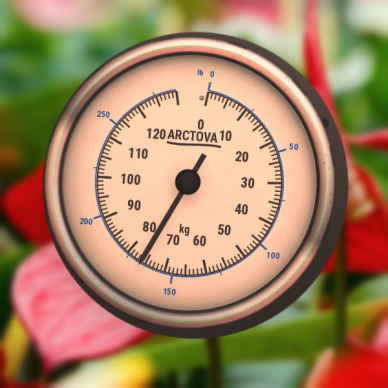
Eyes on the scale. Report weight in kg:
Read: 76 kg
